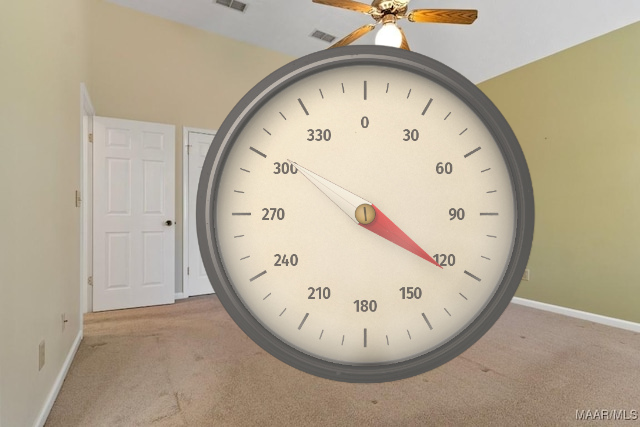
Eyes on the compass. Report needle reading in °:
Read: 125 °
